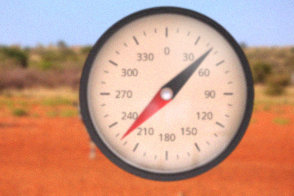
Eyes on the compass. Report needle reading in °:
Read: 225 °
